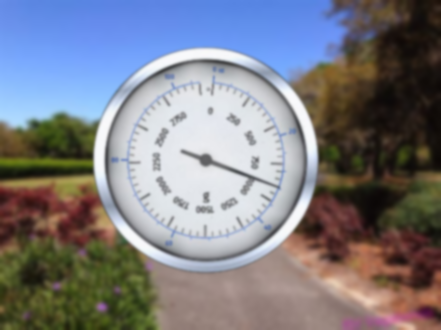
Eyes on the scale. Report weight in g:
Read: 900 g
